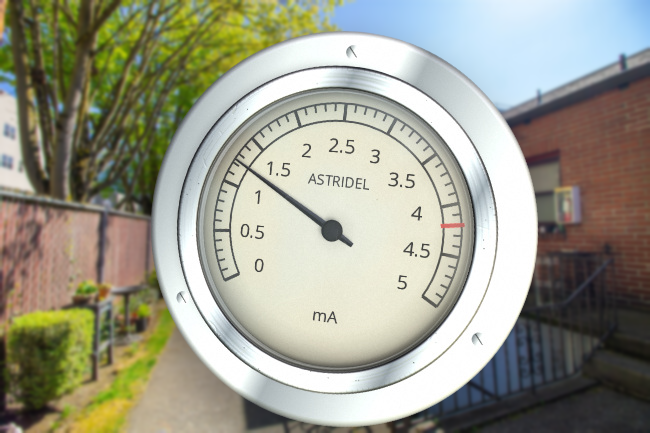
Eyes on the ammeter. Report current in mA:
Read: 1.25 mA
